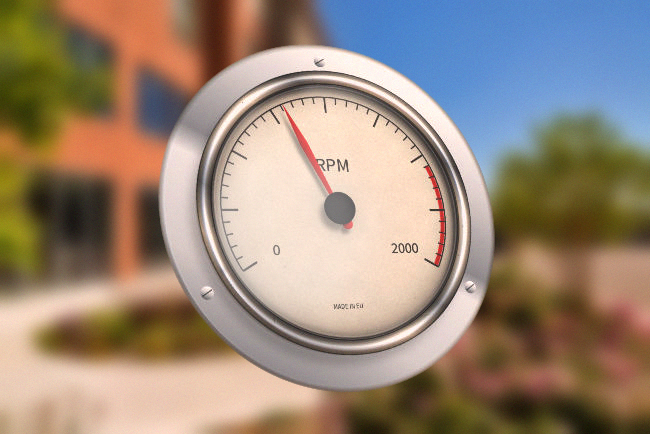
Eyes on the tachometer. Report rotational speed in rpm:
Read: 800 rpm
